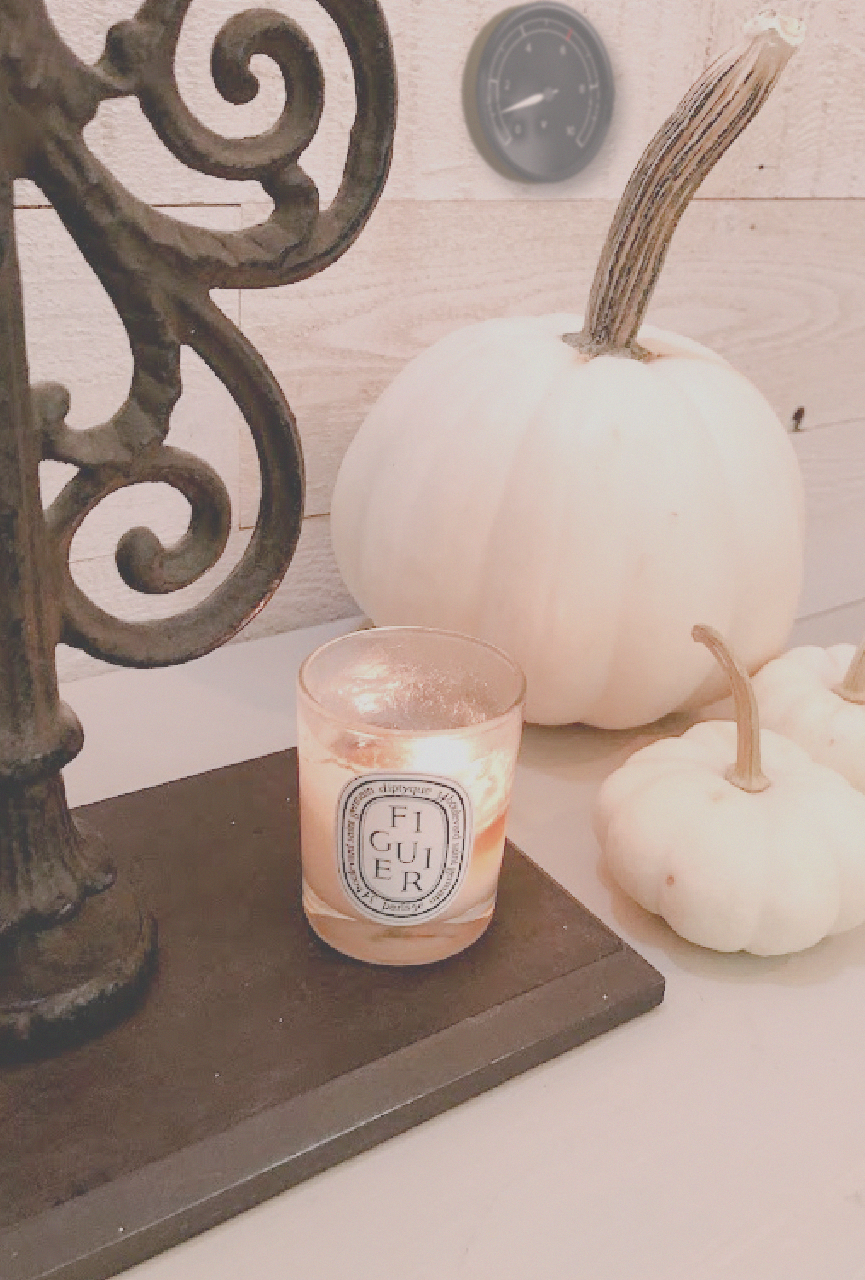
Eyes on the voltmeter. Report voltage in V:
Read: 1 V
